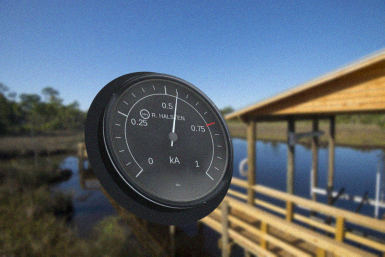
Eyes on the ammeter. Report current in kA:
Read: 0.55 kA
